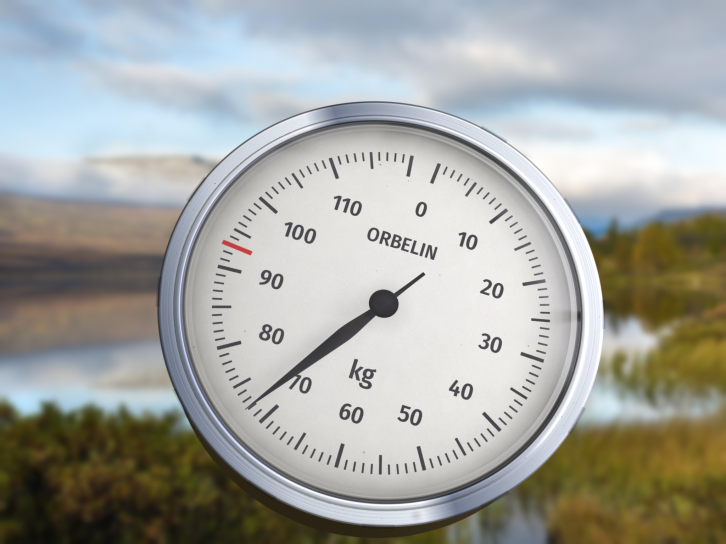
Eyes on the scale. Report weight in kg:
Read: 72 kg
